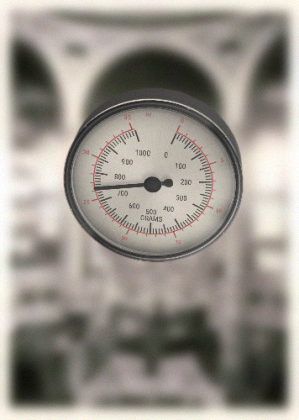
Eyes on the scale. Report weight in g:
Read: 750 g
